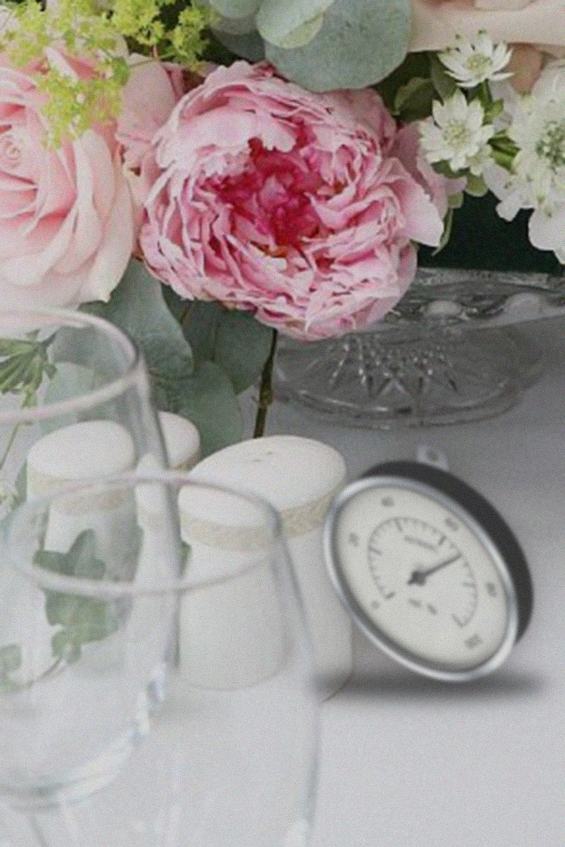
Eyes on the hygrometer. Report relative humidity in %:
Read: 68 %
